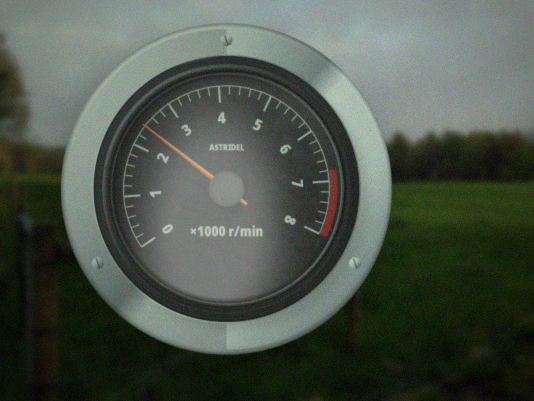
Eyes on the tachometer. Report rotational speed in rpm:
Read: 2400 rpm
